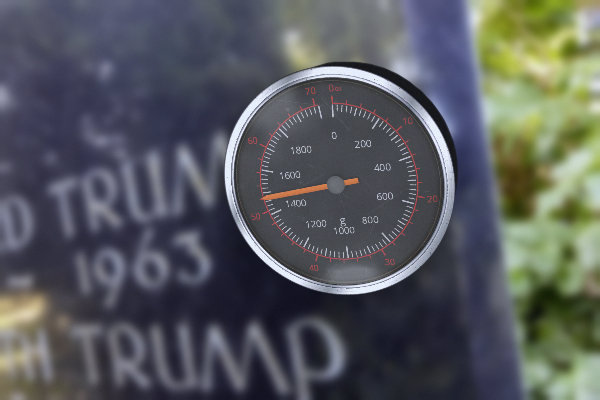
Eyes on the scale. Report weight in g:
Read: 1480 g
